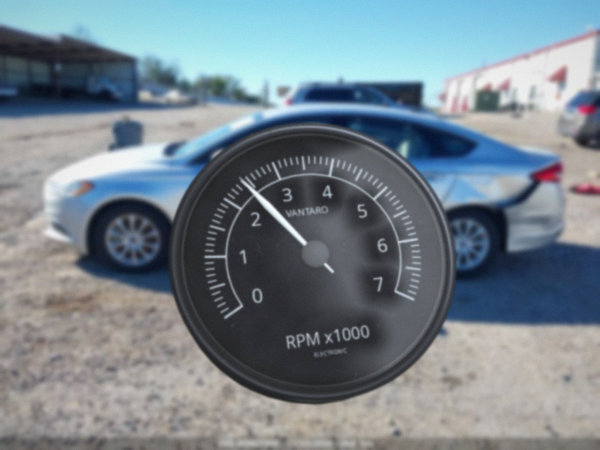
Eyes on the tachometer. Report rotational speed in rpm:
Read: 2400 rpm
